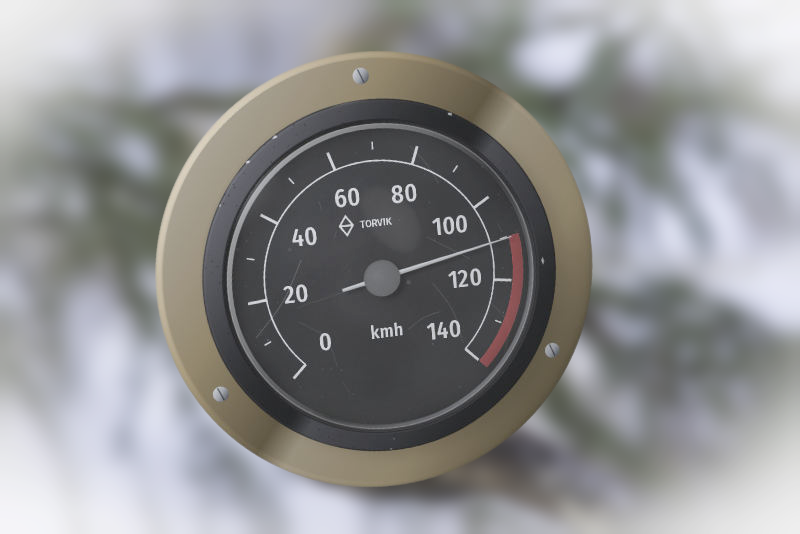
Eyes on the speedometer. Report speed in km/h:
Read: 110 km/h
